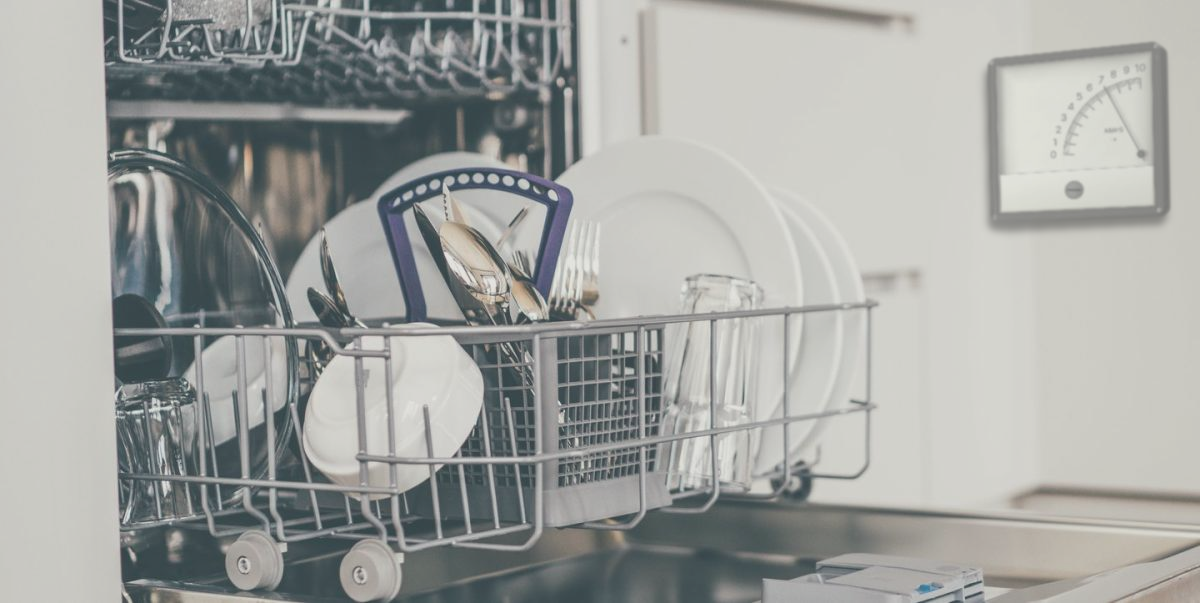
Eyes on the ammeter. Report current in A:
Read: 7 A
